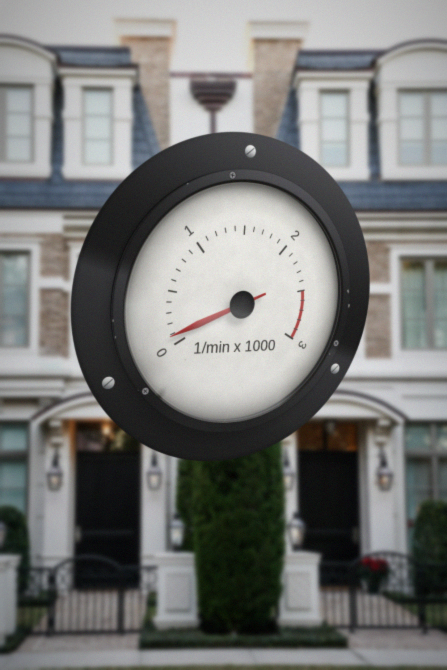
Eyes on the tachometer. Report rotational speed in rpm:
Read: 100 rpm
